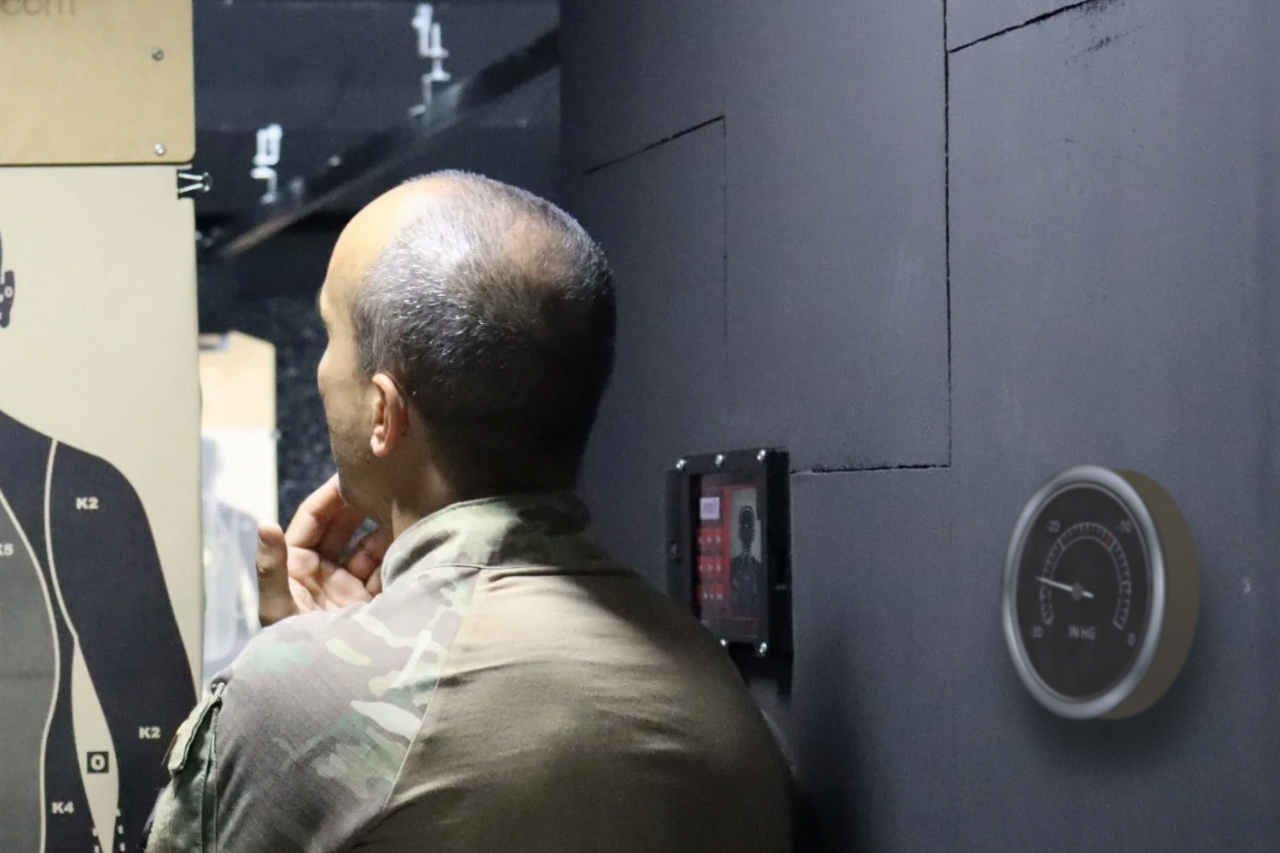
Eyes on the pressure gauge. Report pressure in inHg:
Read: -25 inHg
